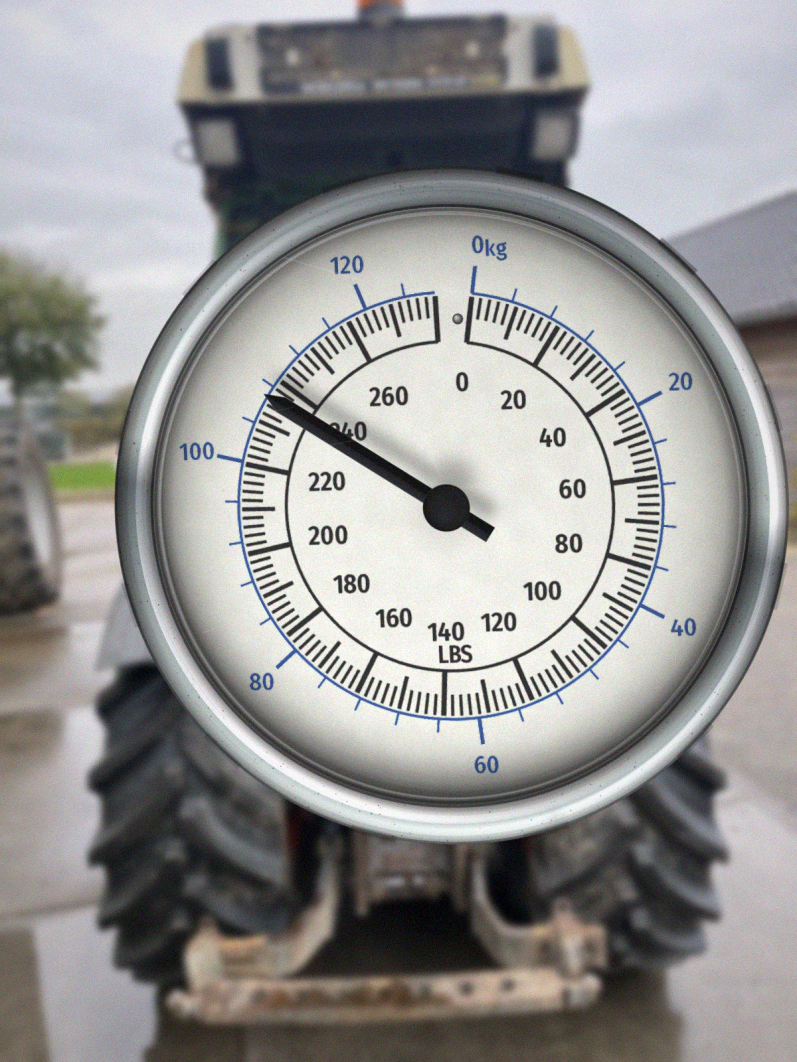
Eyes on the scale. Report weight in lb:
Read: 236 lb
